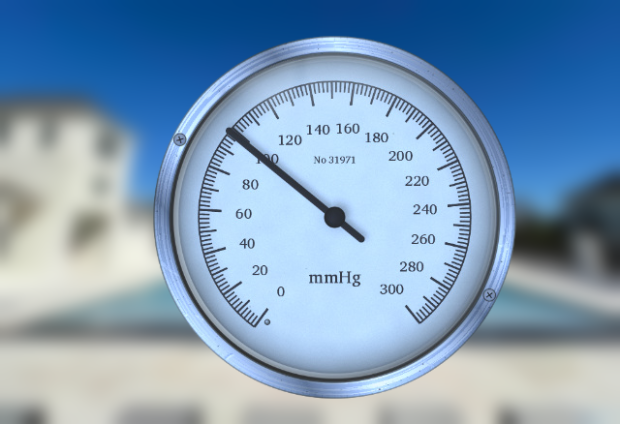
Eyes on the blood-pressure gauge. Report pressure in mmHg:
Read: 98 mmHg
